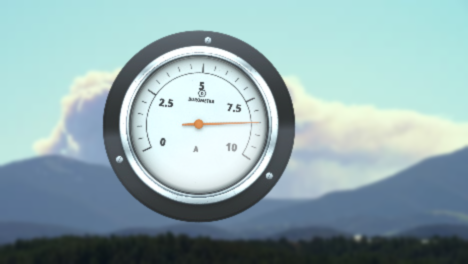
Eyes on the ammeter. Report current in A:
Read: 8.5 A
